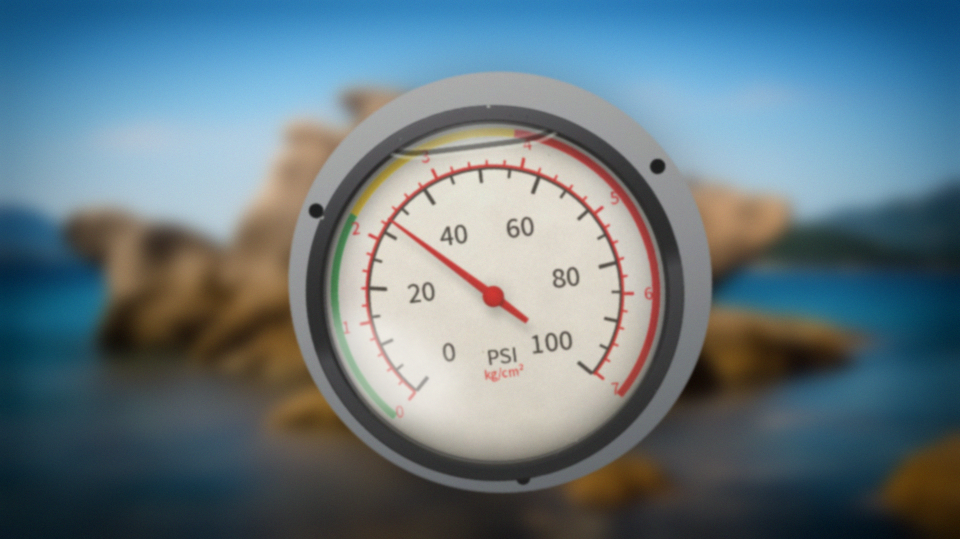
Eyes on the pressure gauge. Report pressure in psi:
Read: 32.5 psi
